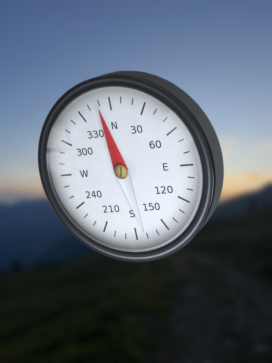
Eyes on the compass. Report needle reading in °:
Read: 350 °
